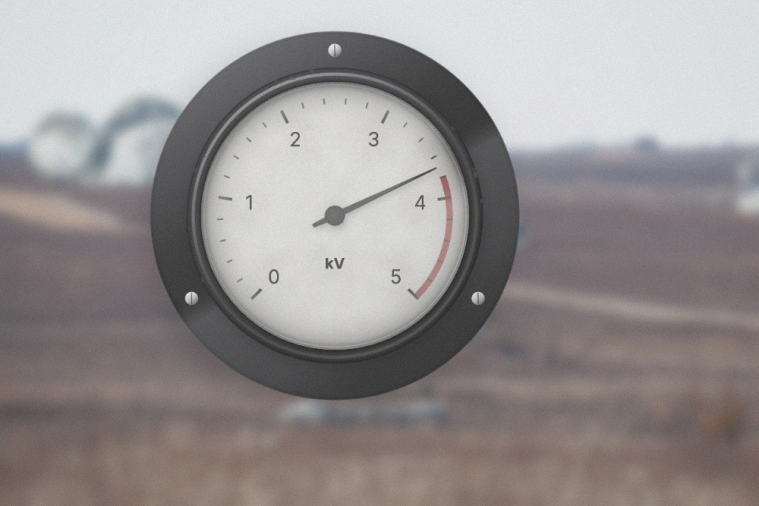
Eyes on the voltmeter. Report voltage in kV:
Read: 3.7 kV
